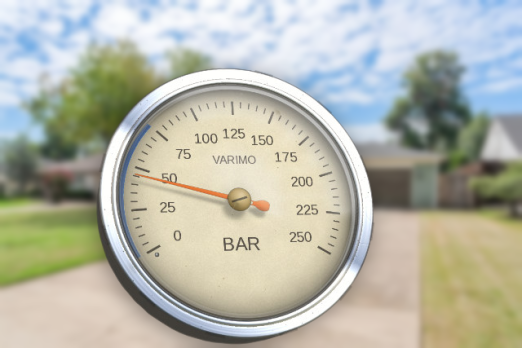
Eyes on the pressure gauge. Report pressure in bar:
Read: 45 bar
